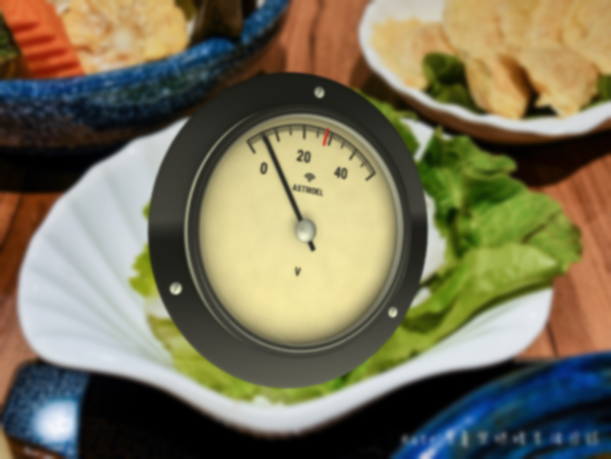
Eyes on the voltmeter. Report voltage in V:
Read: 5 V
